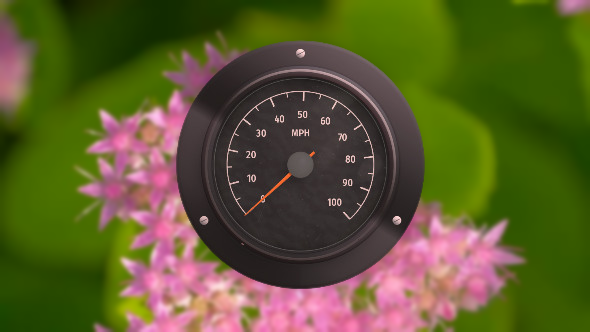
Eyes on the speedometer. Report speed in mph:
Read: 0 mph
